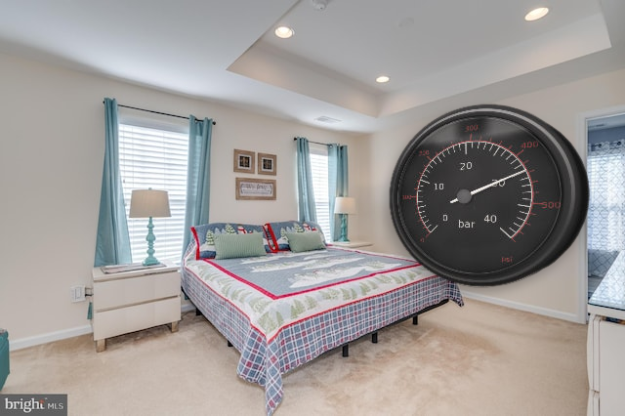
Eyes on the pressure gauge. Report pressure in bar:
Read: 30 bar
